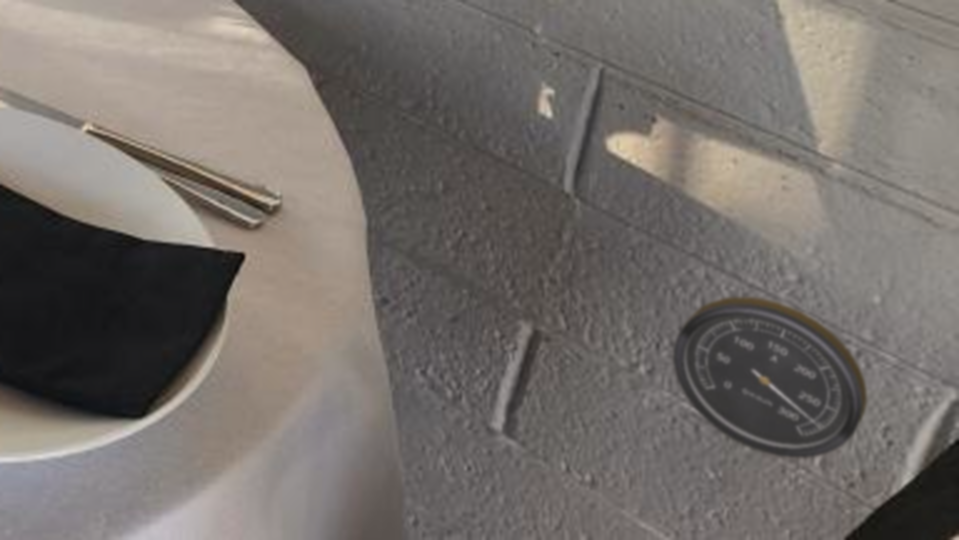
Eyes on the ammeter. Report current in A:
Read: 275 A
